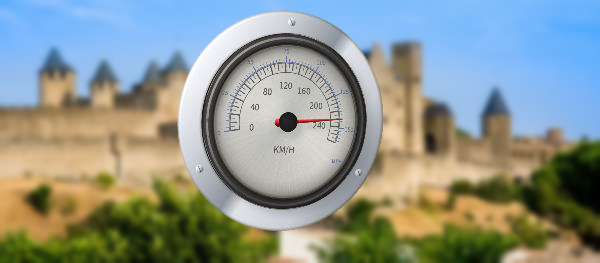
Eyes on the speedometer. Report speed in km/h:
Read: 230 km/h
